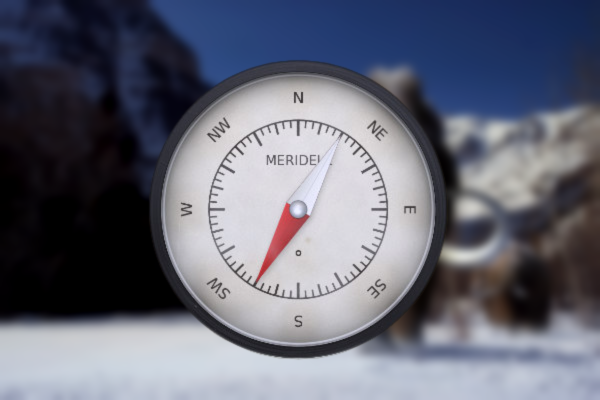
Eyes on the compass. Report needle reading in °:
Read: 210 °
